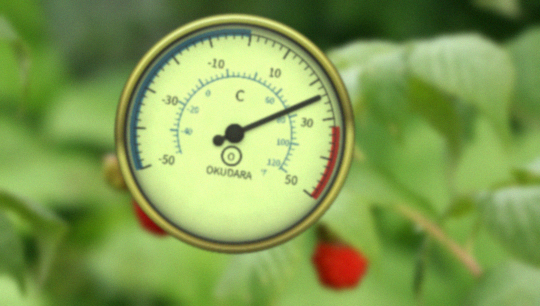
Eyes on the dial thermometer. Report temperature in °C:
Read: 24 °C
